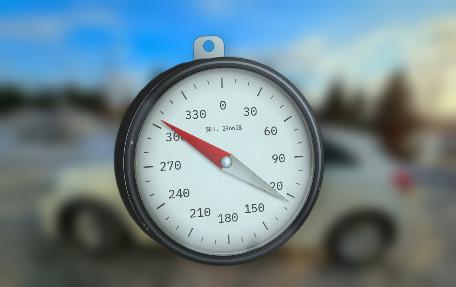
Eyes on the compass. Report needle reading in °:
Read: 305 °
